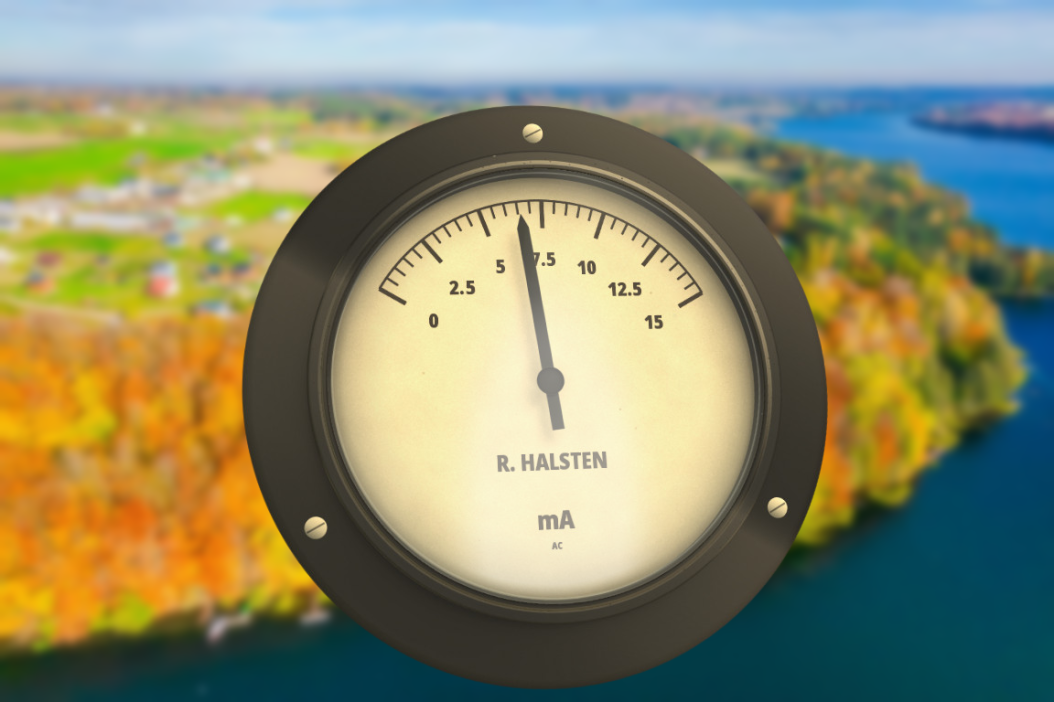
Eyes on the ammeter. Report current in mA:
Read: 6.5 mA
